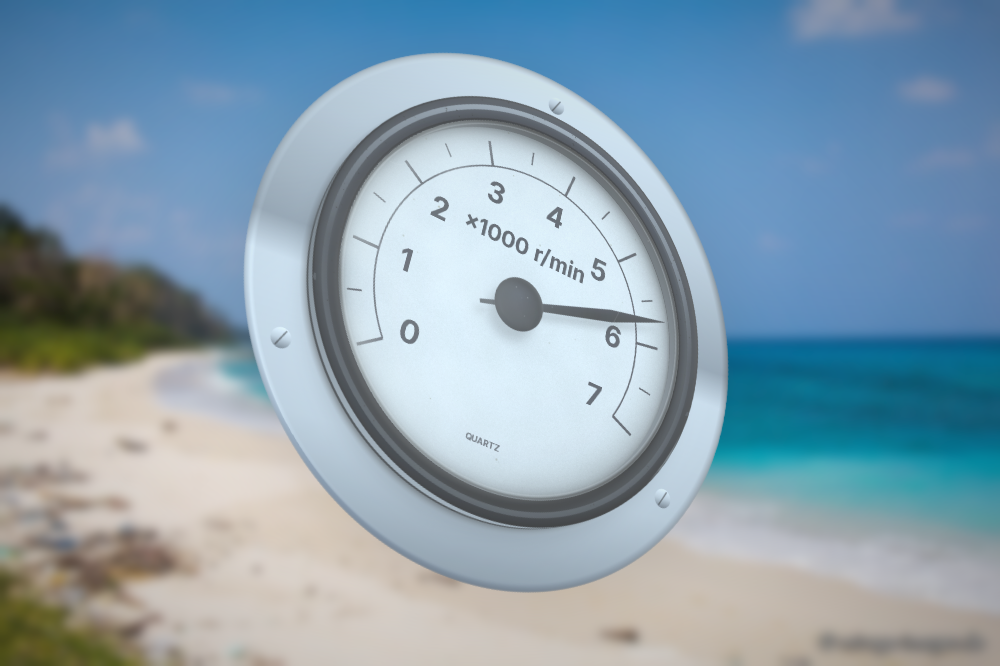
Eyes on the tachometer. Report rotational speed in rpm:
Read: 5750 rpm
